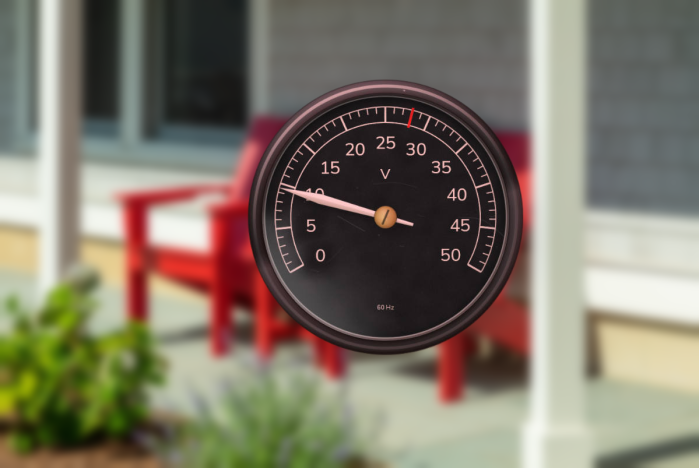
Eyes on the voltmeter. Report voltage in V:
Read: 9.5 V
